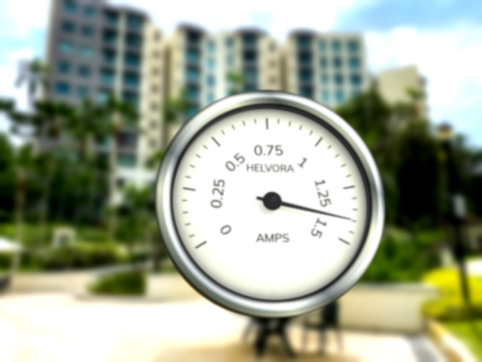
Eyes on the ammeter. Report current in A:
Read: 1.4 A
